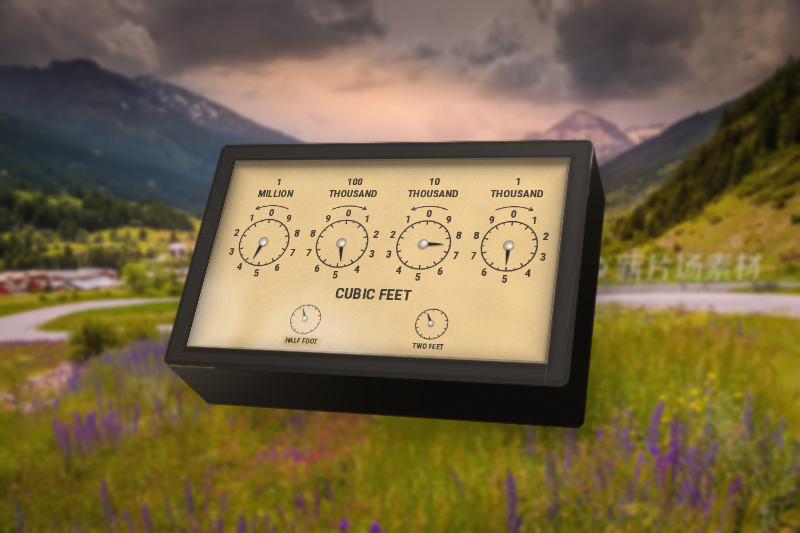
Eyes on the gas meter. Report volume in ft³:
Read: 447500 ft³
